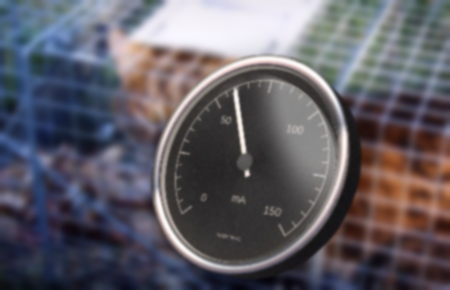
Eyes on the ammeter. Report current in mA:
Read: 60 mA
